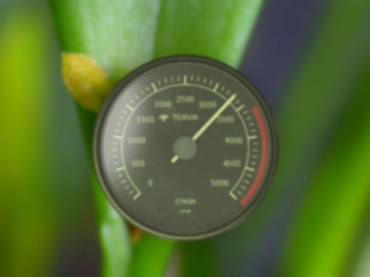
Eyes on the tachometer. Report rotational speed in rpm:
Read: 3300 rpm
